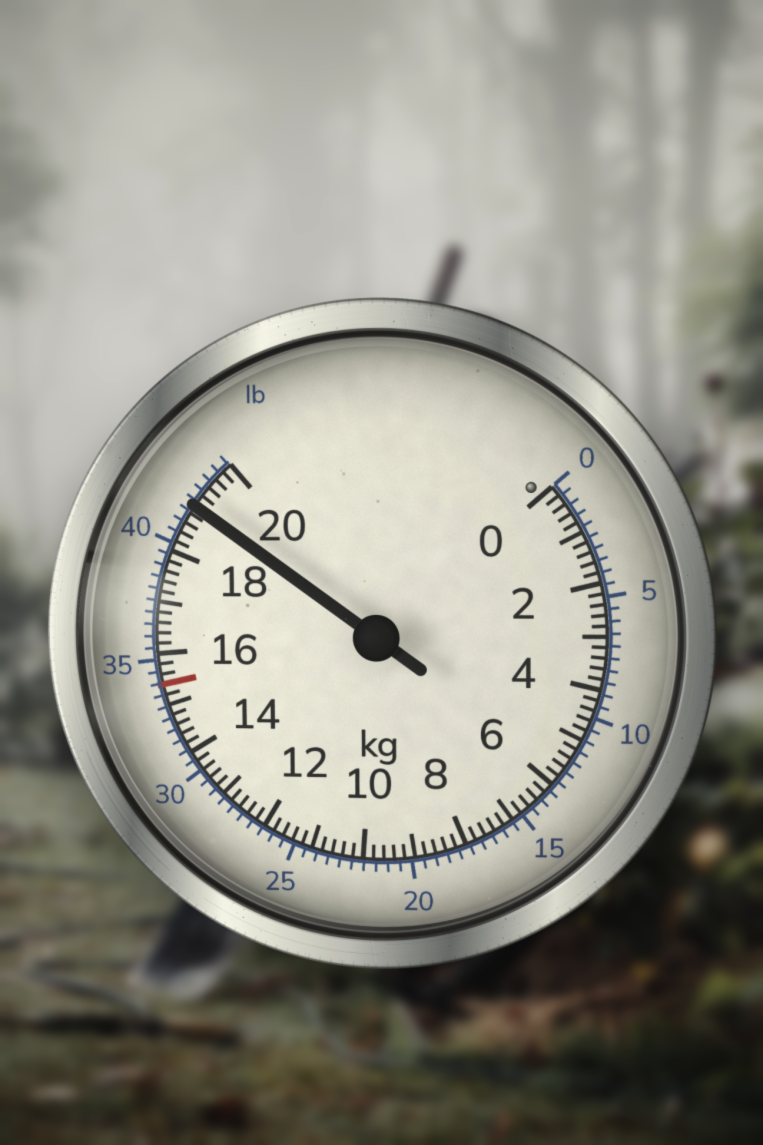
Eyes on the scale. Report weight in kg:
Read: 19 kg
